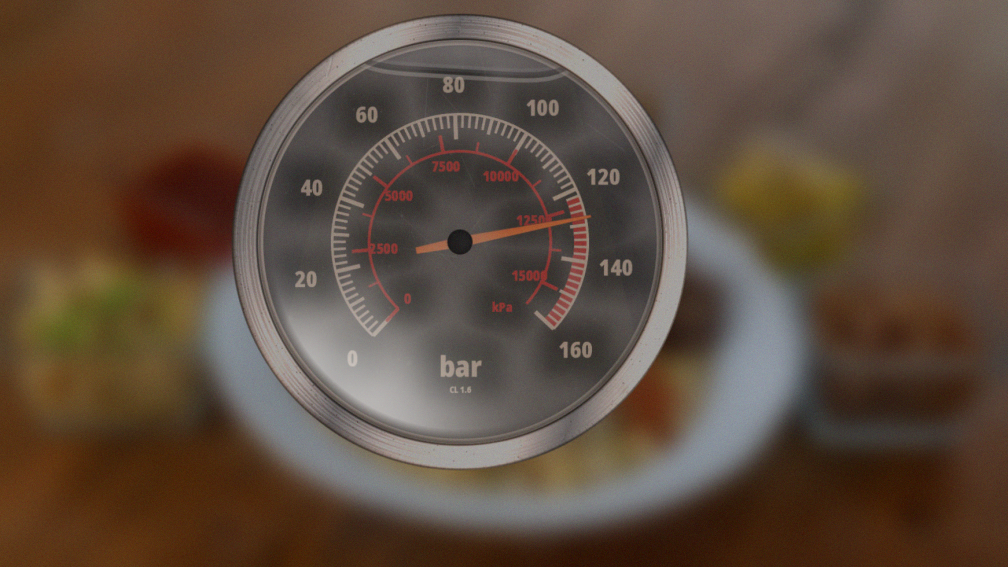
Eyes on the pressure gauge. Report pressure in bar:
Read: 128 bar
